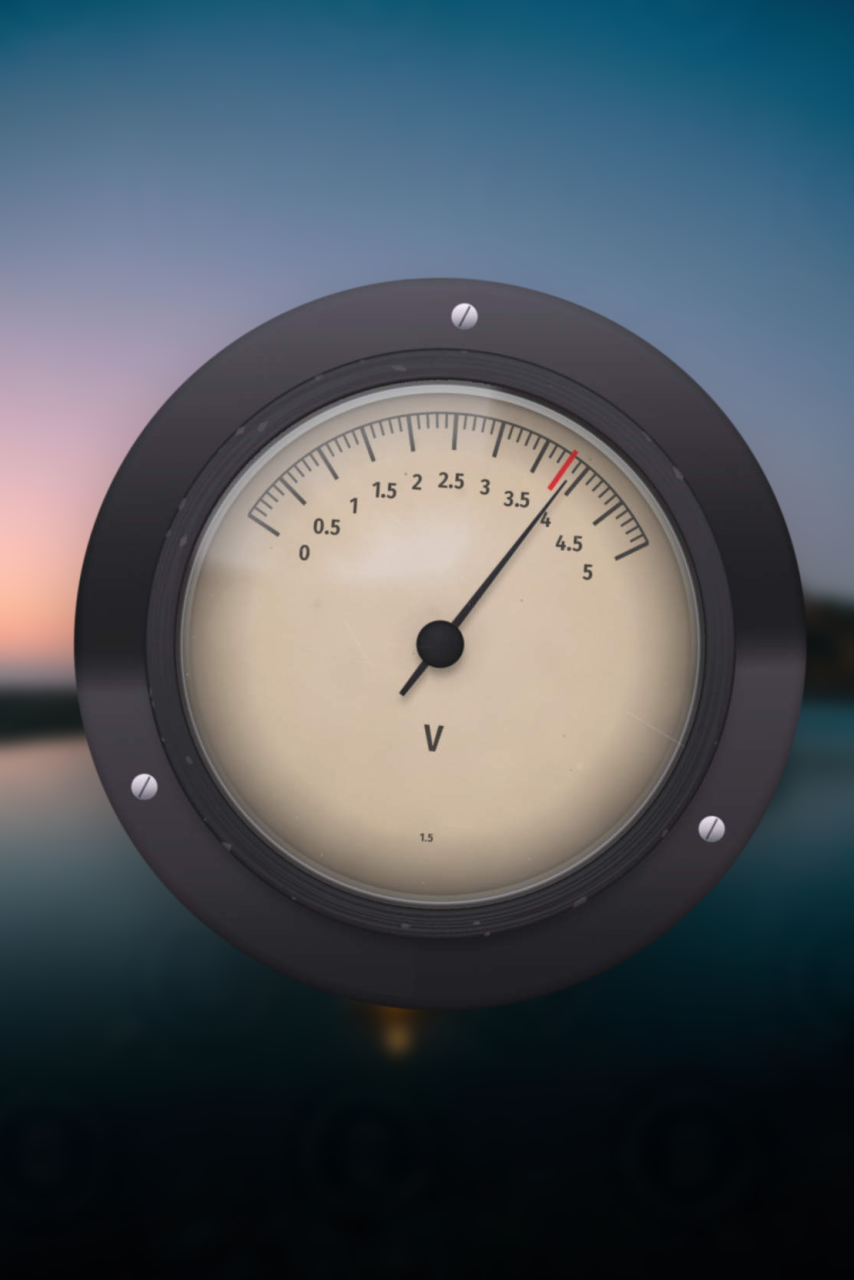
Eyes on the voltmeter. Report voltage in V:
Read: 3.9 V
